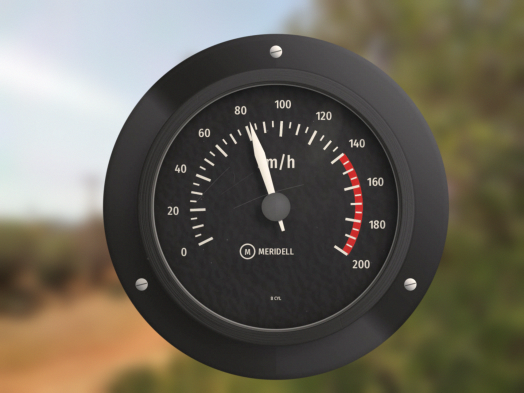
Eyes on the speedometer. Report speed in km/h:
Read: 82.5 km/h
